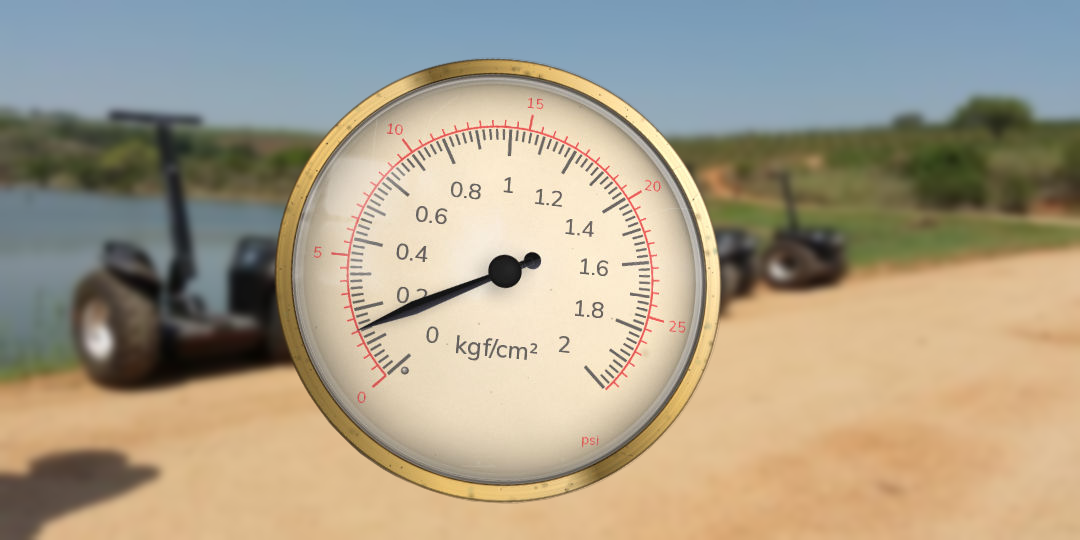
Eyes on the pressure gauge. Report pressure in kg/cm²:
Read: 0.14 kg/cm²
